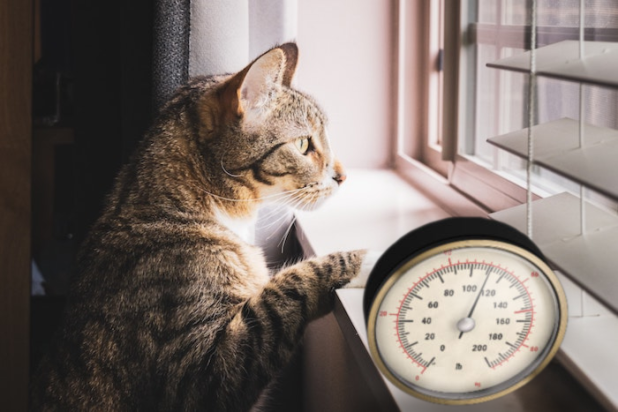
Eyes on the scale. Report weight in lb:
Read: 110 lb
